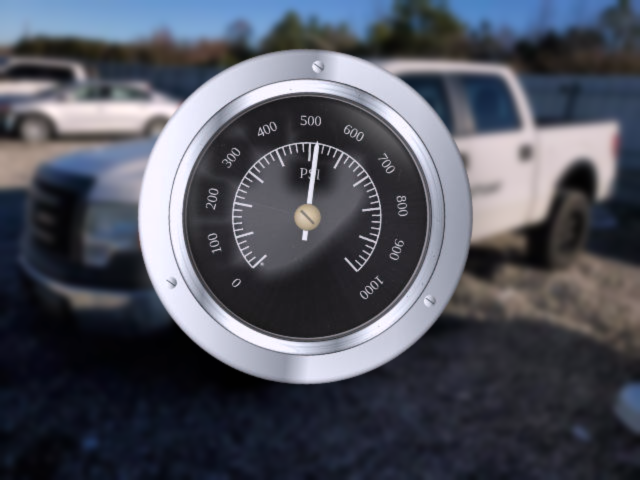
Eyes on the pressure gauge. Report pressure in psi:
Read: 520 psi
